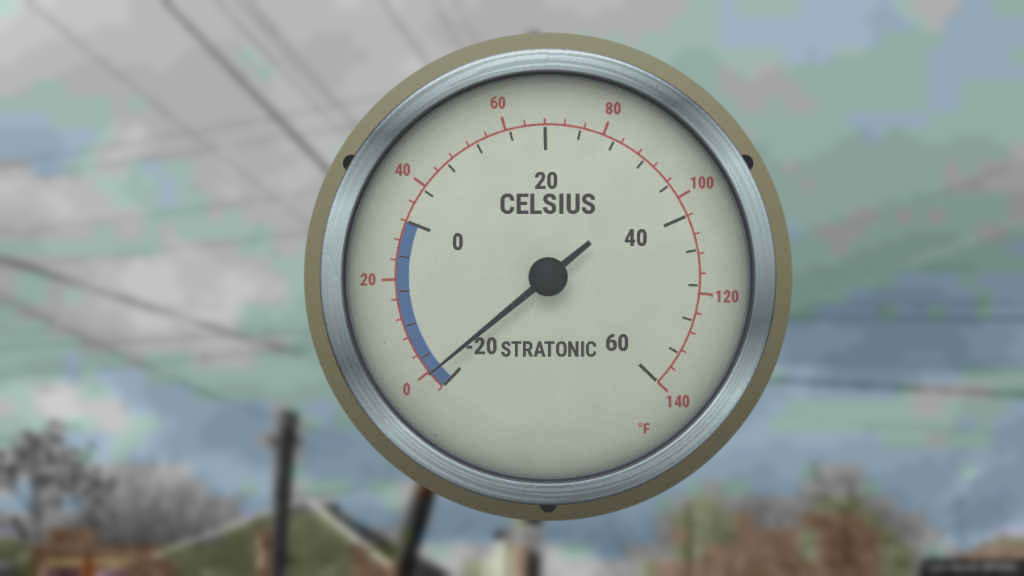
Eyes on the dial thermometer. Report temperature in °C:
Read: -18 °C
